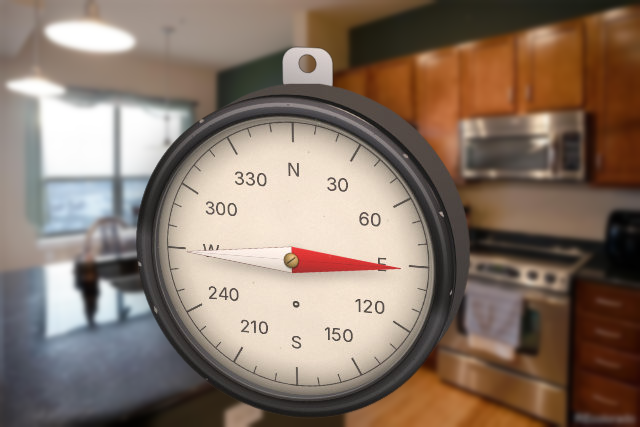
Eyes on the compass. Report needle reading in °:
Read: 90 °
